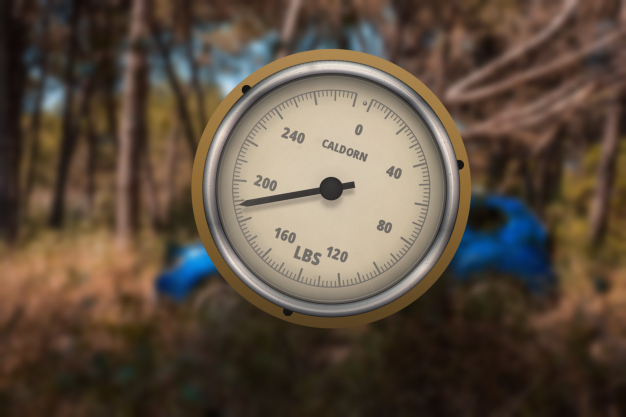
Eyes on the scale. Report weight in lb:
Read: 188 lb
